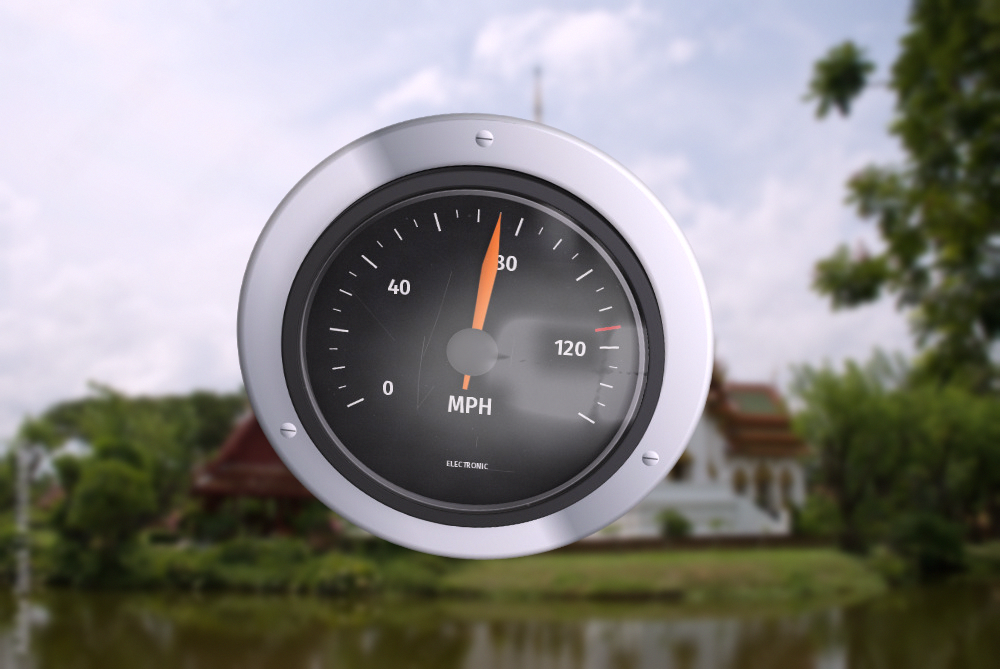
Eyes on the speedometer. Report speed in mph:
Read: 75 mph
